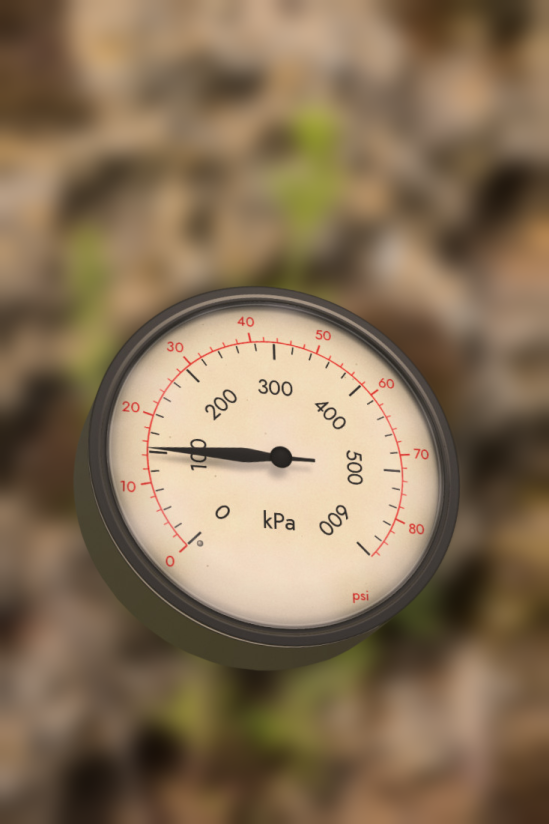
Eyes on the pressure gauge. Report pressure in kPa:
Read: 100 kPa
